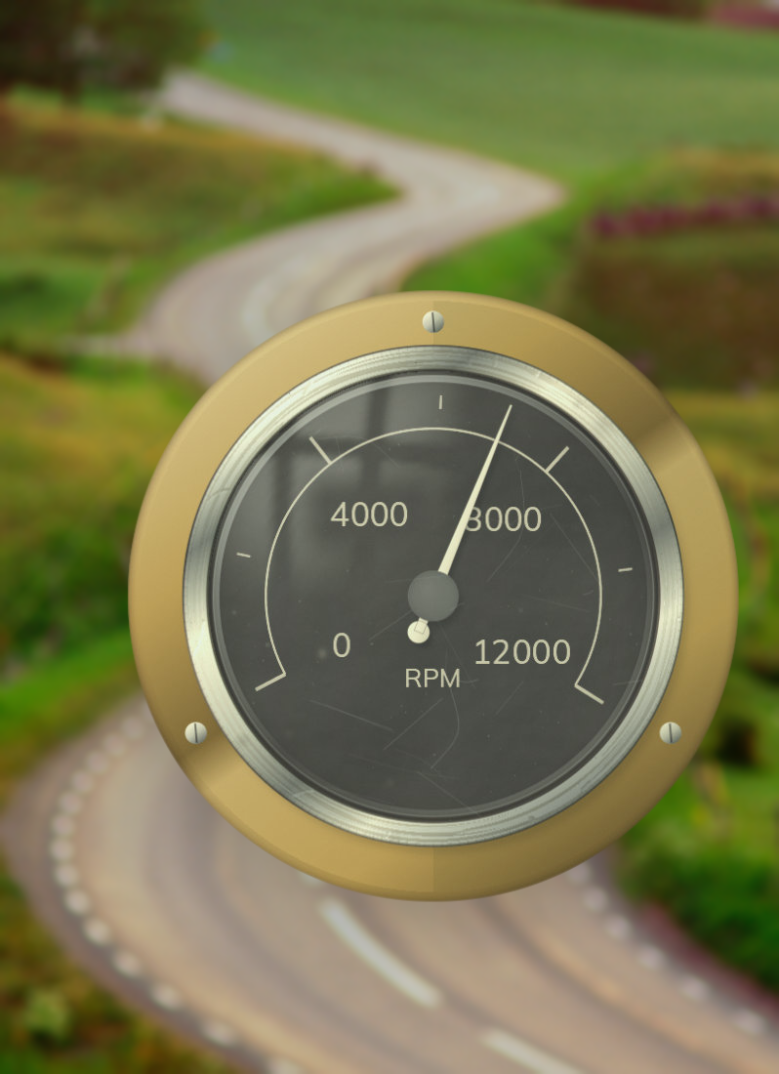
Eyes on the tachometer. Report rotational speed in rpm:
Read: 7000 rpm
